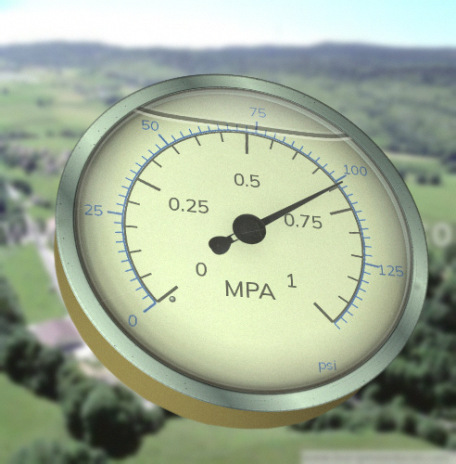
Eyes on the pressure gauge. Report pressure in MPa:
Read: 0.7 MPa
